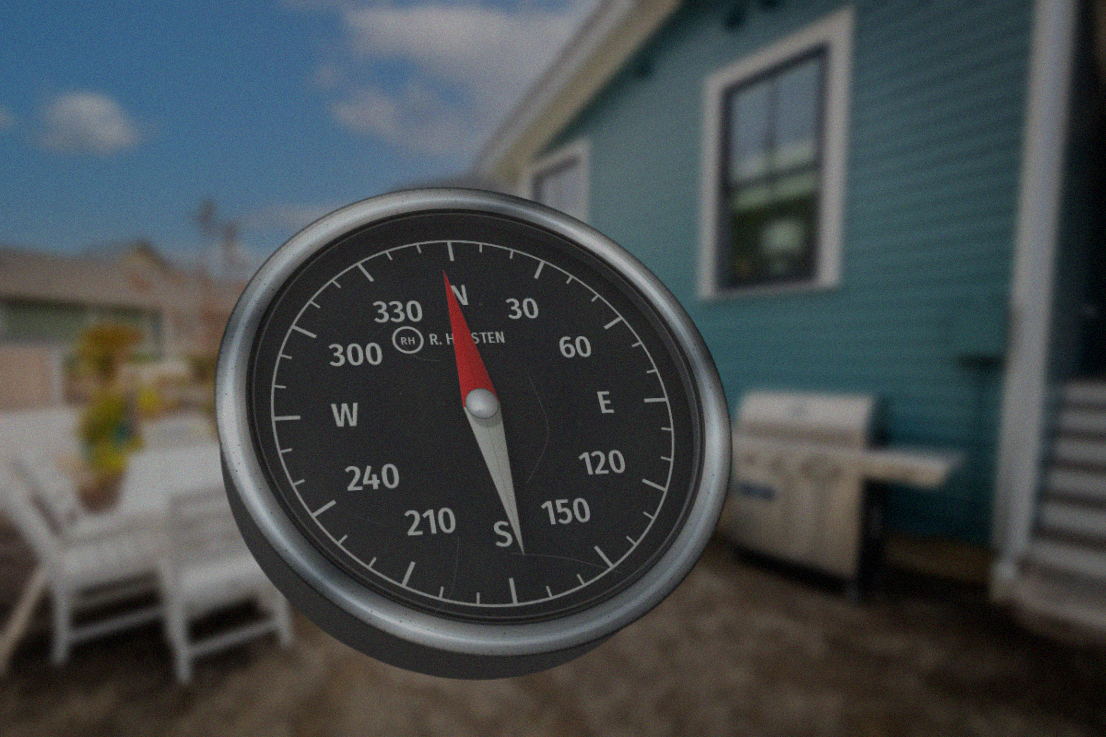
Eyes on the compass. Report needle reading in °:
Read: 355 °
